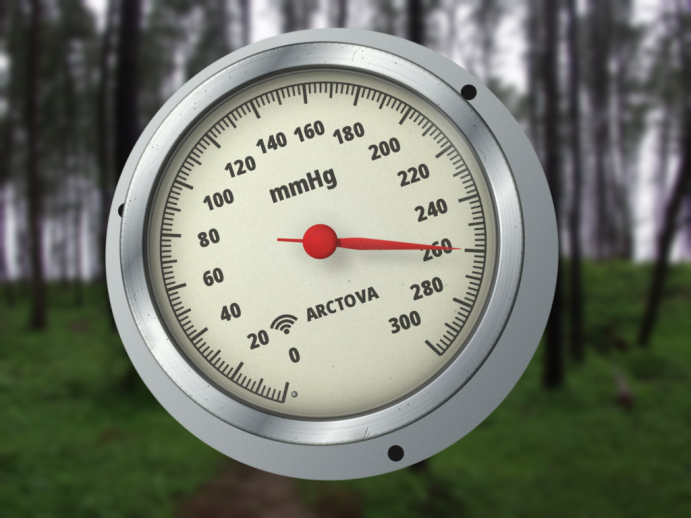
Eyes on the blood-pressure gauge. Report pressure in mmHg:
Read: 260 mmHg
